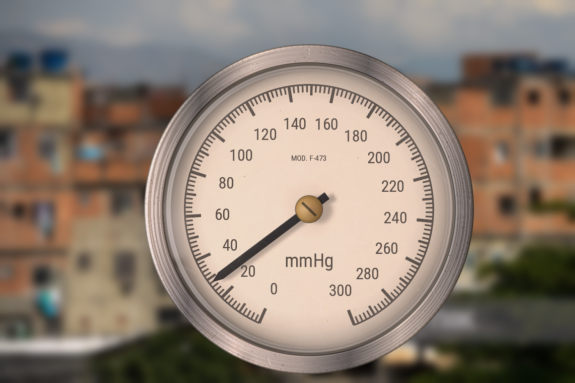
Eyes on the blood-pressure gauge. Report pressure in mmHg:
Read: 28 mmHg
